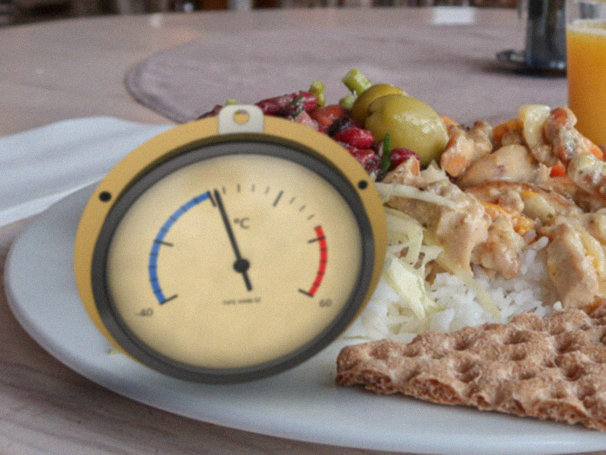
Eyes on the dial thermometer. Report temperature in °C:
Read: 2 °C
